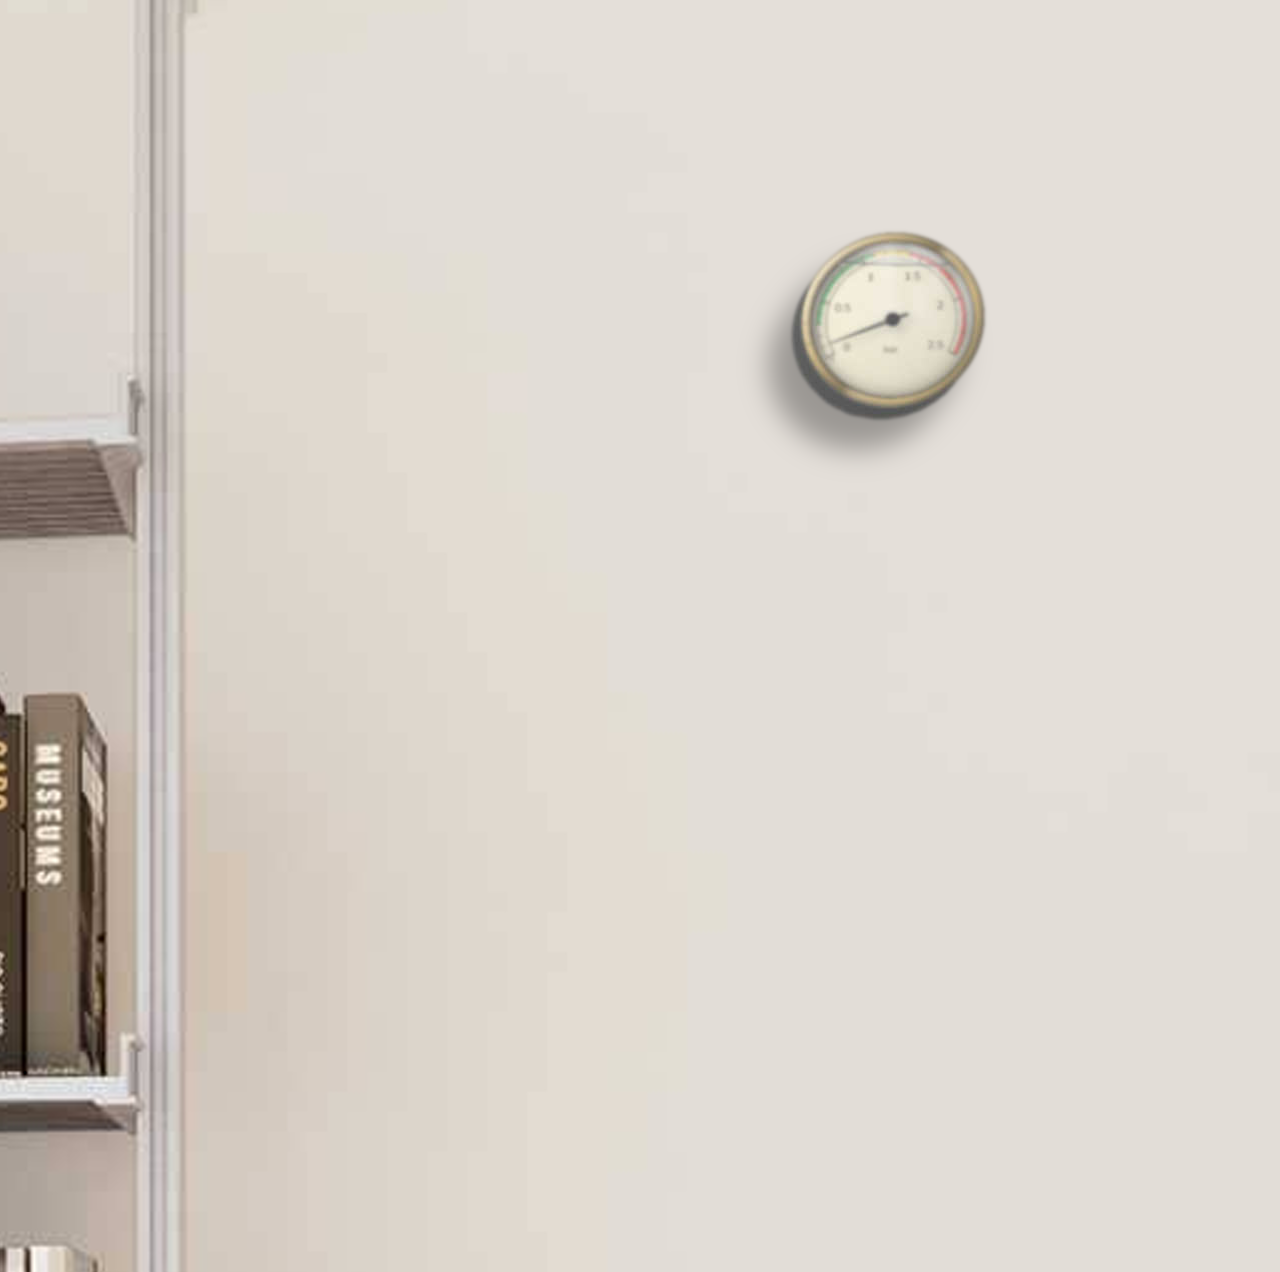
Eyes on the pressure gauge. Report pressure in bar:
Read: 0.1 bar
